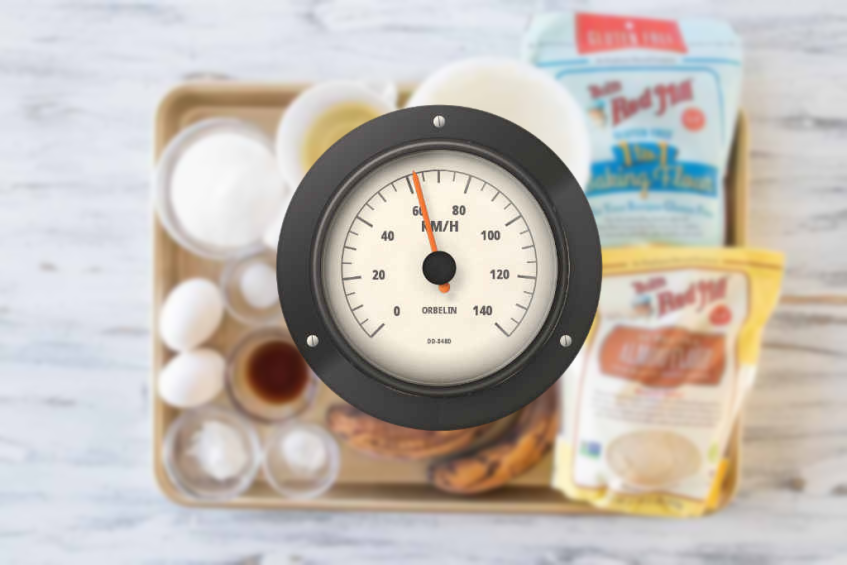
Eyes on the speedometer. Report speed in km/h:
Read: 62.5 km/h
